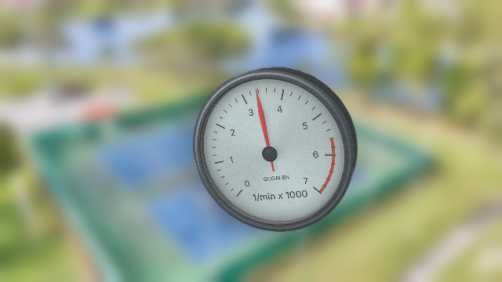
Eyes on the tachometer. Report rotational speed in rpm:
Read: 3400 rpm
